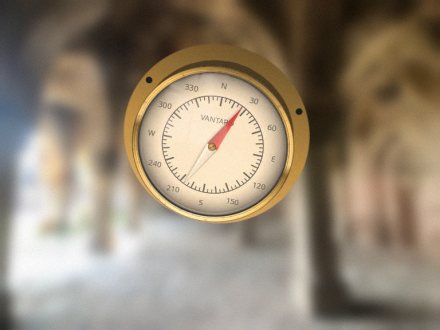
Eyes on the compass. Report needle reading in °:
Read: 25 °
